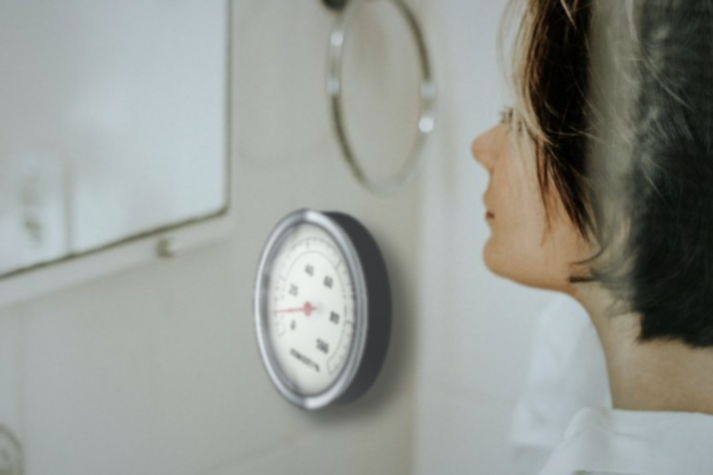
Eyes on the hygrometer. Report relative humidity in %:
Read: 8 %
